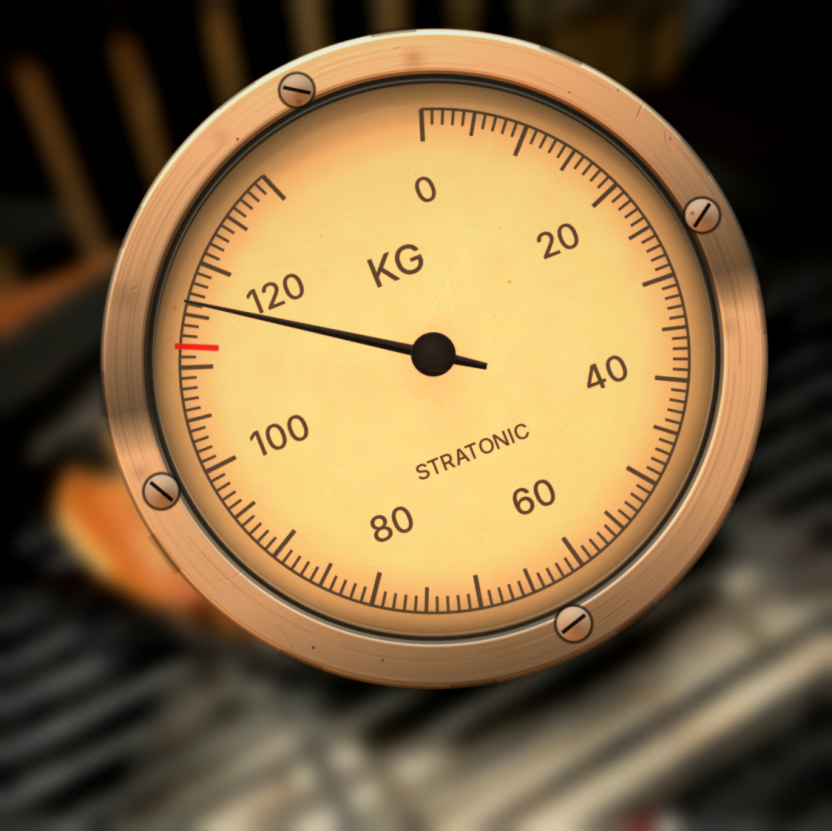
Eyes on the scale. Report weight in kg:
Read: 116 kg
